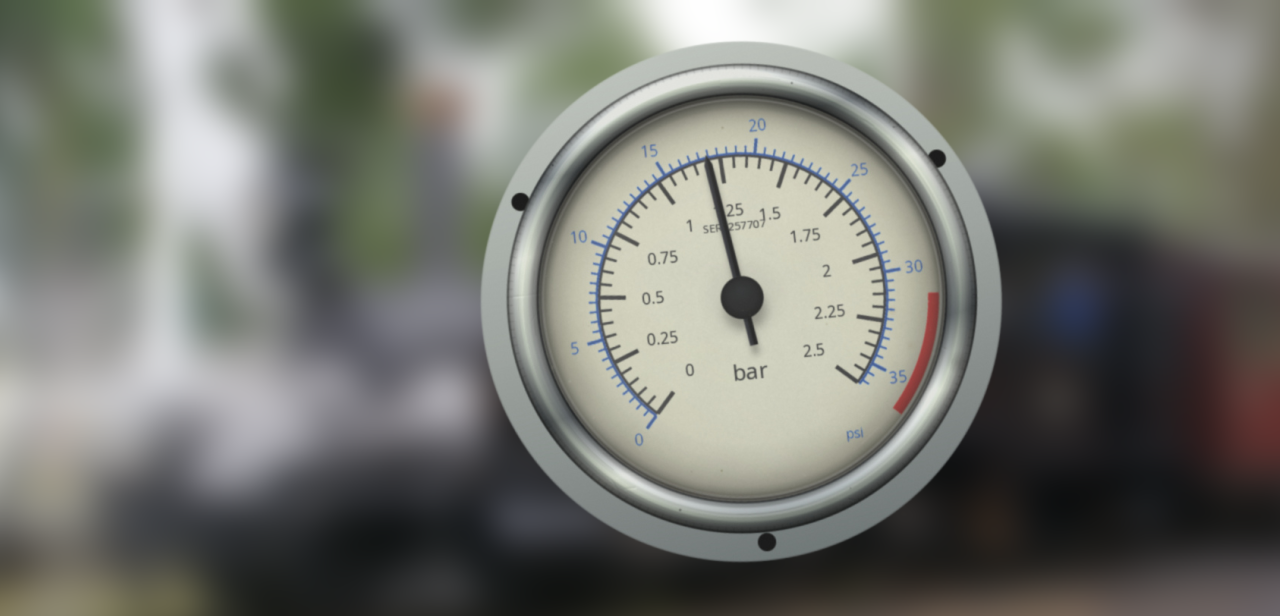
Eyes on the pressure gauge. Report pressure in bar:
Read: 1.2 bar
